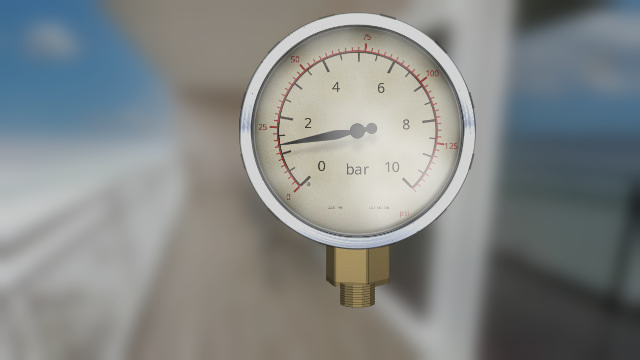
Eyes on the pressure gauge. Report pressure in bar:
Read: 1.25 bar
